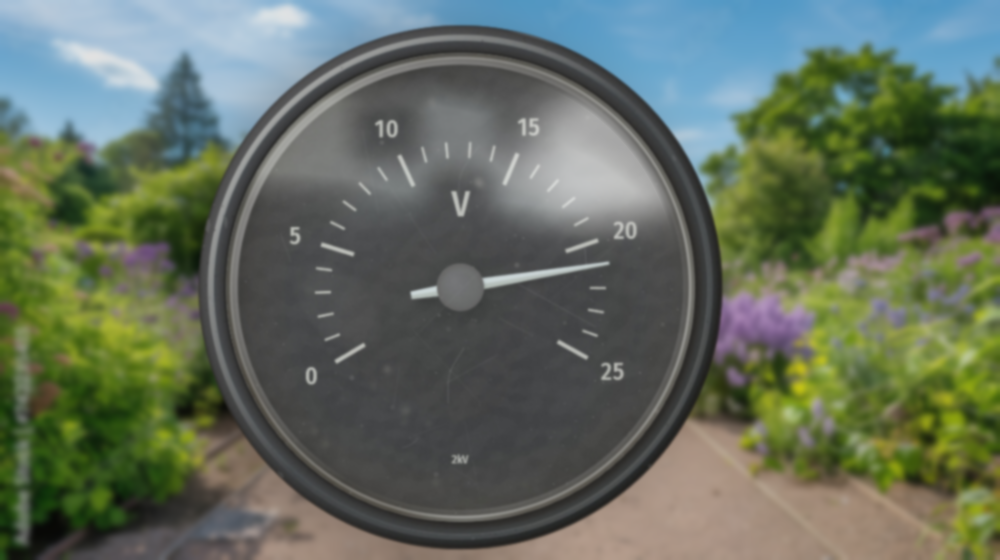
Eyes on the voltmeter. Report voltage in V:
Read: 21 V
